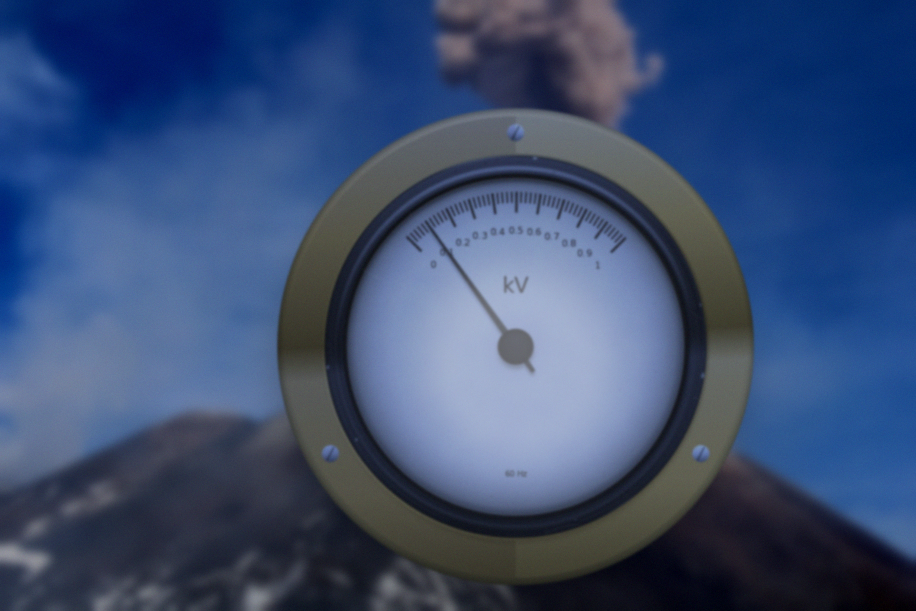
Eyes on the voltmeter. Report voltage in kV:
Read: 0.1 kV
